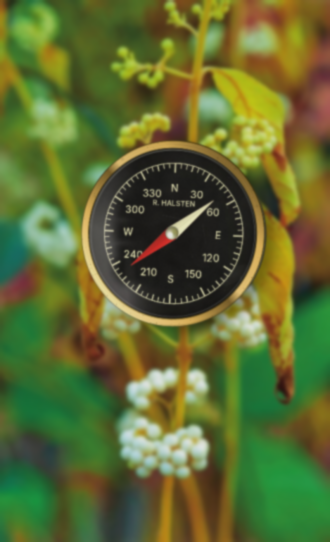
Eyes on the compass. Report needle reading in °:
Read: 230 °
